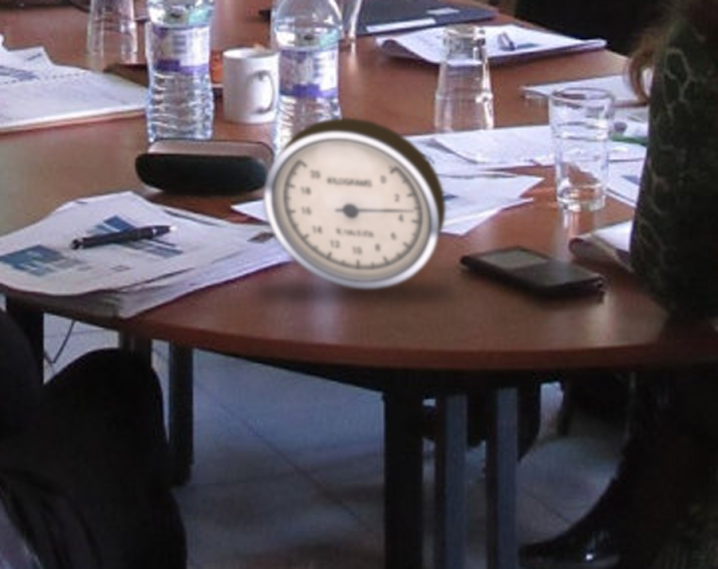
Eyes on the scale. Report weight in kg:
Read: 3 kg
